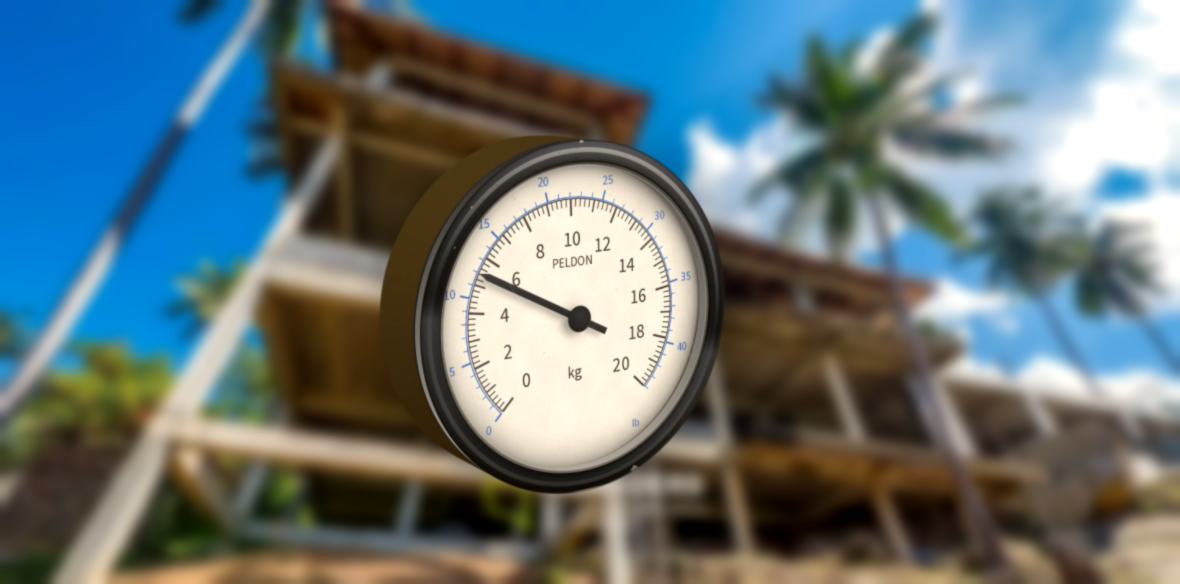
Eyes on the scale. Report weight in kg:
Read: 5.4 kg
